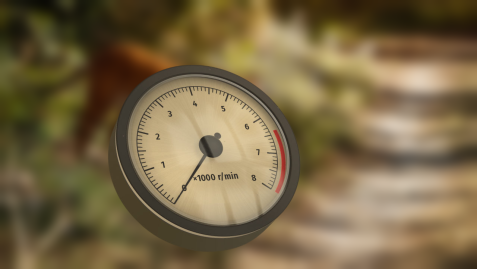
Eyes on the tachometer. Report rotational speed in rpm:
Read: 0 rpm
